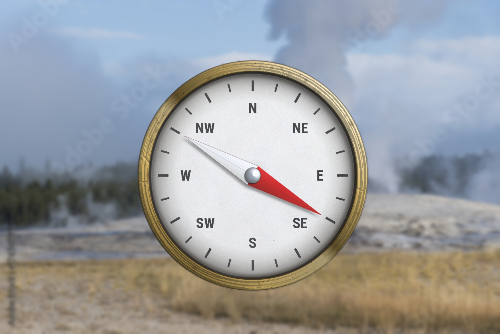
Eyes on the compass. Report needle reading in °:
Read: 120 °
